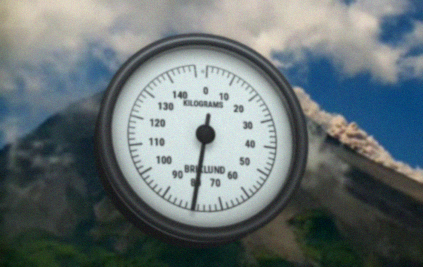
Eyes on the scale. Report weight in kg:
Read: 80 kg
